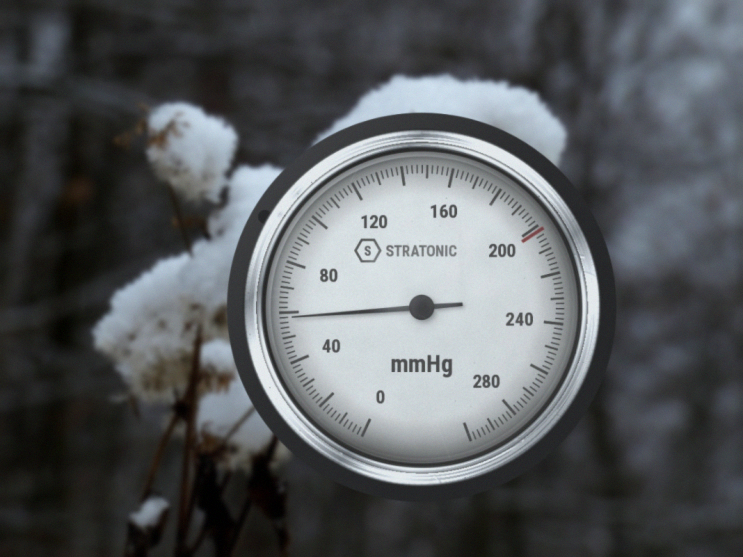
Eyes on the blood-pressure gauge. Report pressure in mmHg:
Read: 58 mmHg
